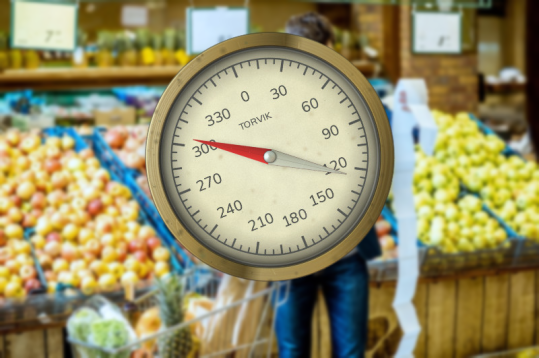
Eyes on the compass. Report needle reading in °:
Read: 305 °
